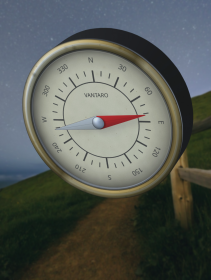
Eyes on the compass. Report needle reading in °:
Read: 80 °
